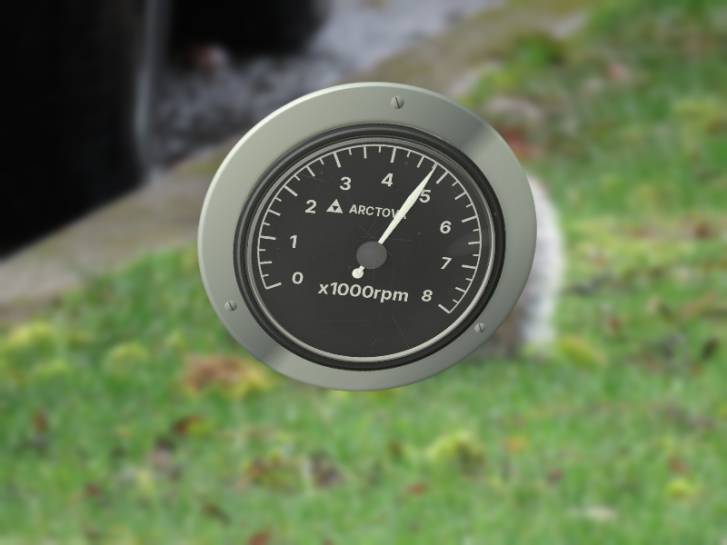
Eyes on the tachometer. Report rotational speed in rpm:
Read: 4750 rpm
